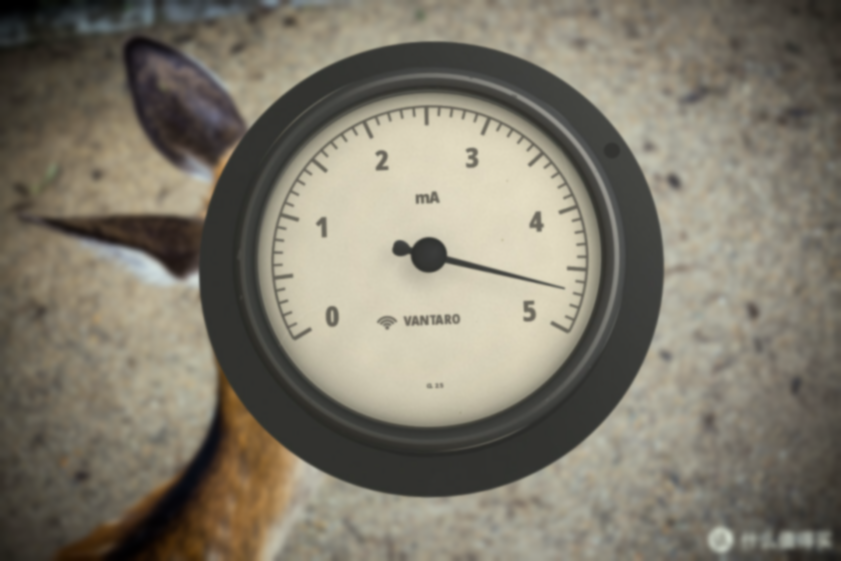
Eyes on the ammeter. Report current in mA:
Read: 4.7 mA
